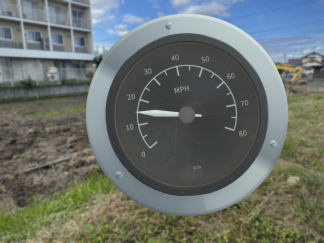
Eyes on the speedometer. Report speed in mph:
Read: 15 mph
